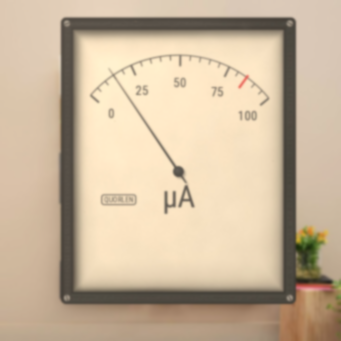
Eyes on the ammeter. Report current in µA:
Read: 15 µA
